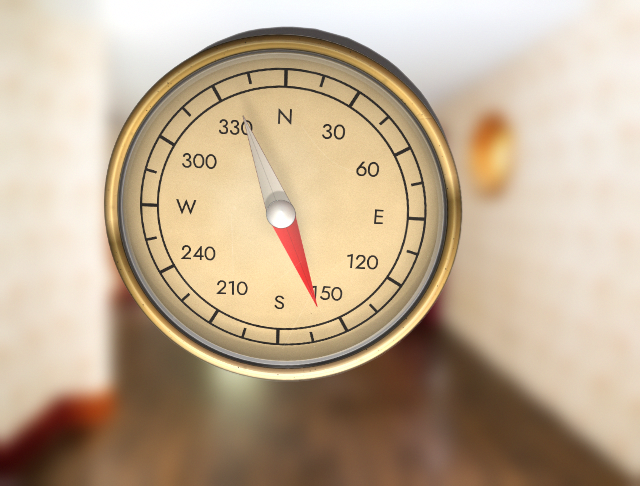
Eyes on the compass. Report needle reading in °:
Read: 157.5 °
